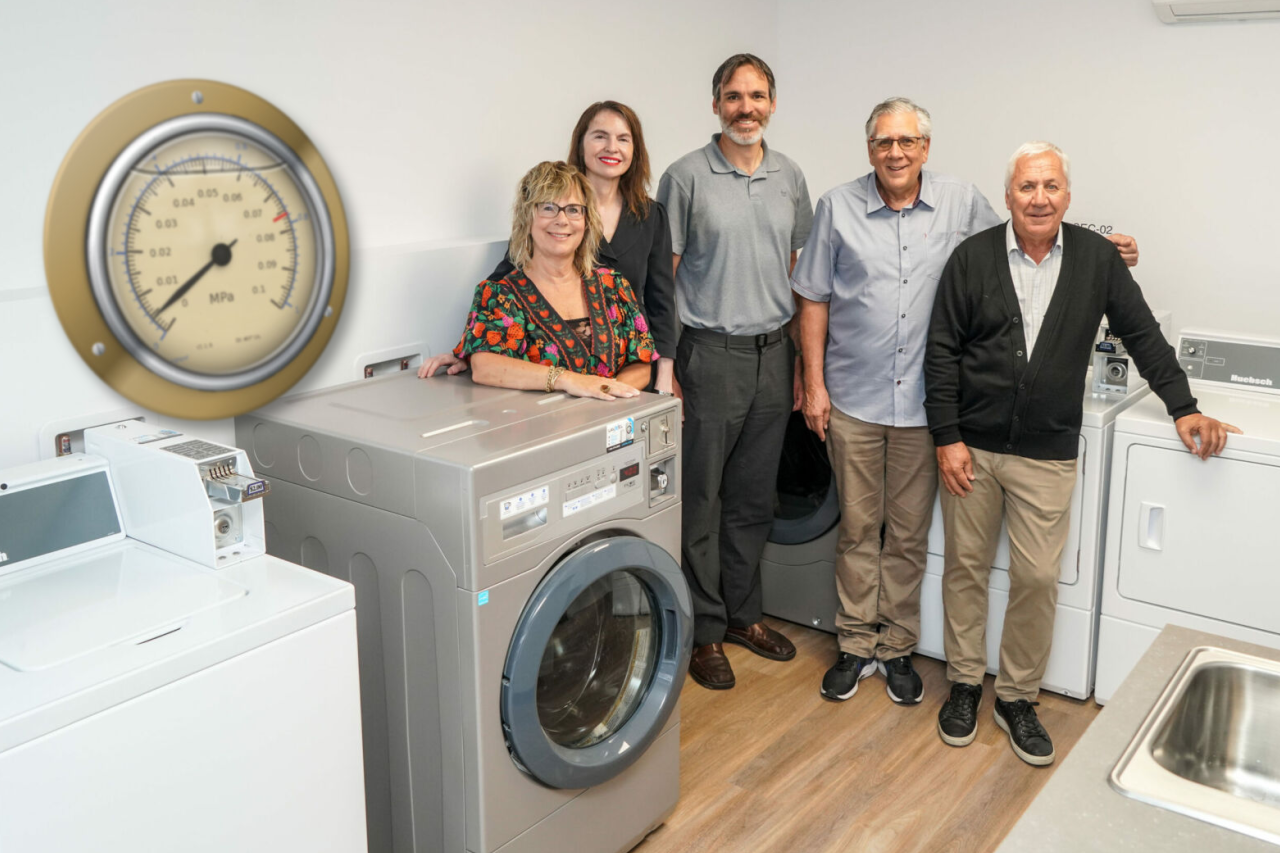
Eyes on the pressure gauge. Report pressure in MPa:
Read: 0.005 MPa
